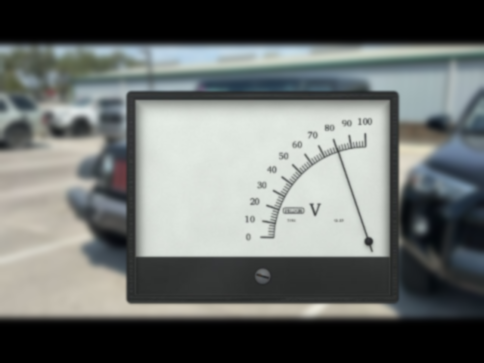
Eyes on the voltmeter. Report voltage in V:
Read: 80 V
